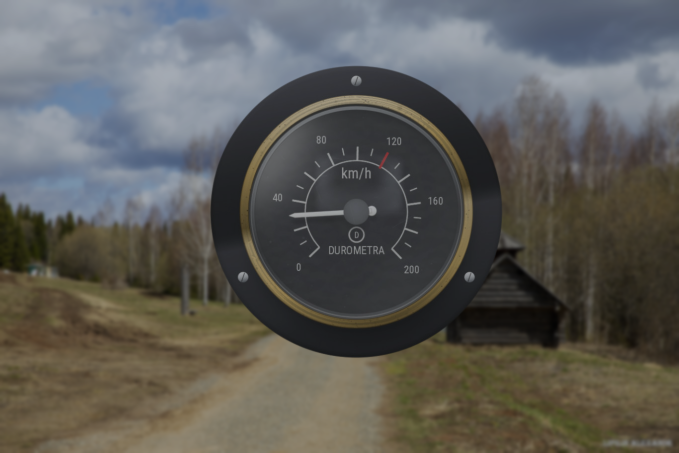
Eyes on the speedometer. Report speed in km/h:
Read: 30 km/h
